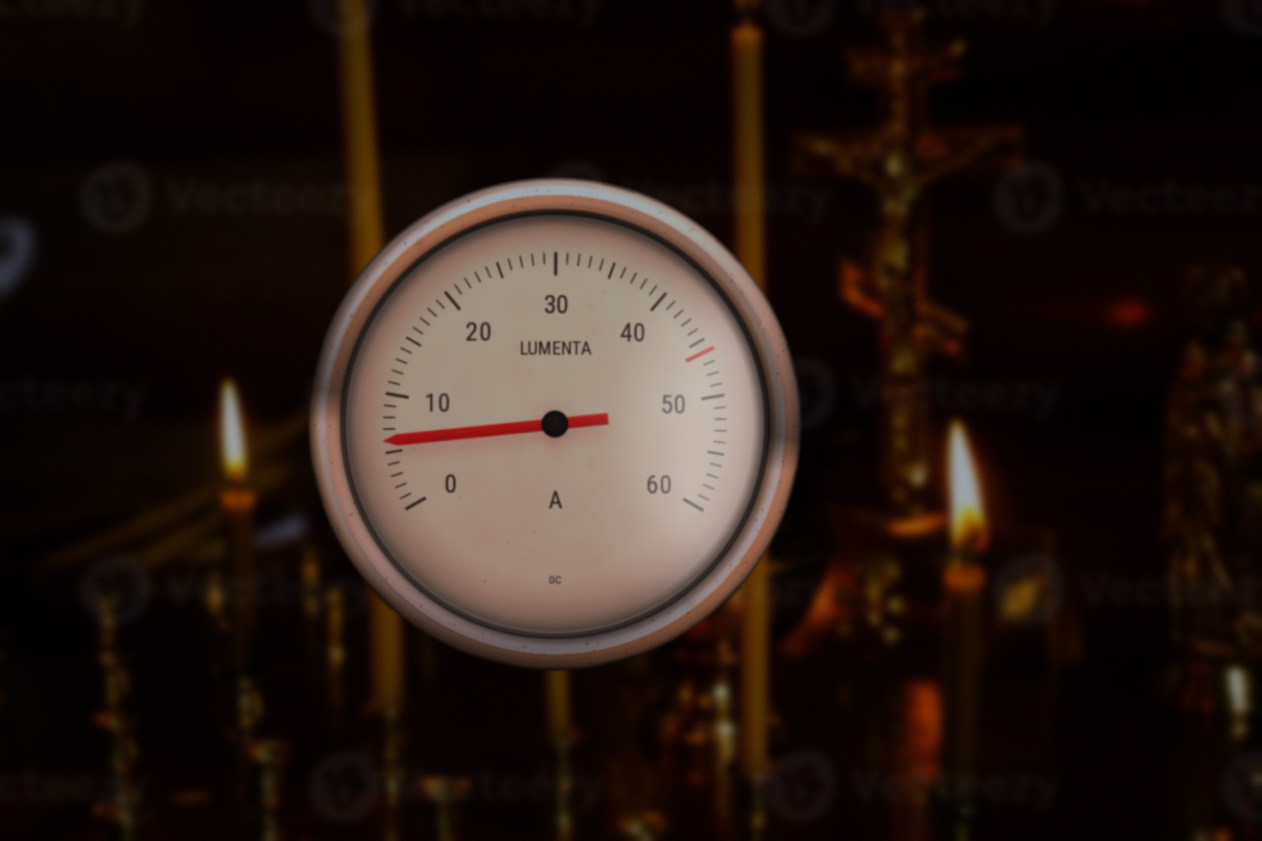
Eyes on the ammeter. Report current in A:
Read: 6 A
